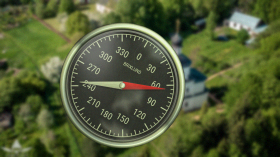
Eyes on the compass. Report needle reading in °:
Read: 65 °
